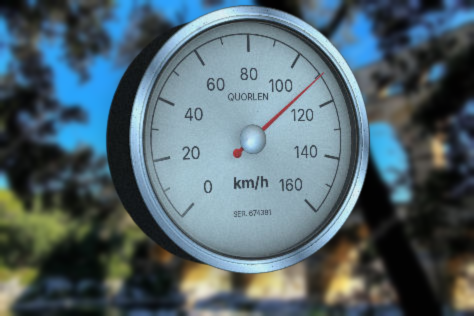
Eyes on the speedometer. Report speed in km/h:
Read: 110 km/h
